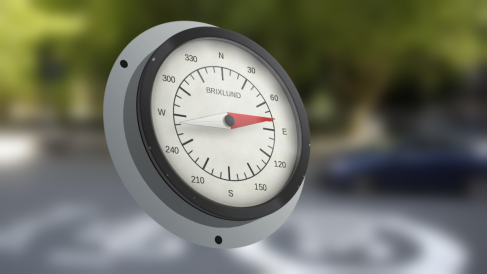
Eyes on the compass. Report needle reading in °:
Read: 80 °
